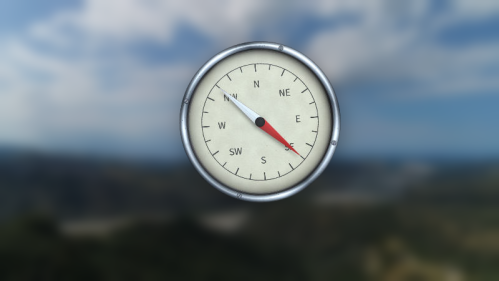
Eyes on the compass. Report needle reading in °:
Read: 135 °
